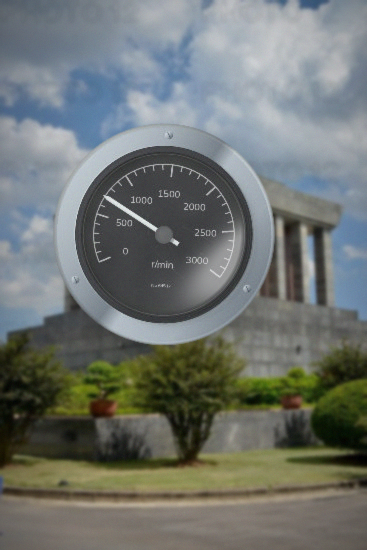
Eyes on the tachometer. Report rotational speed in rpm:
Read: 700 rpm
